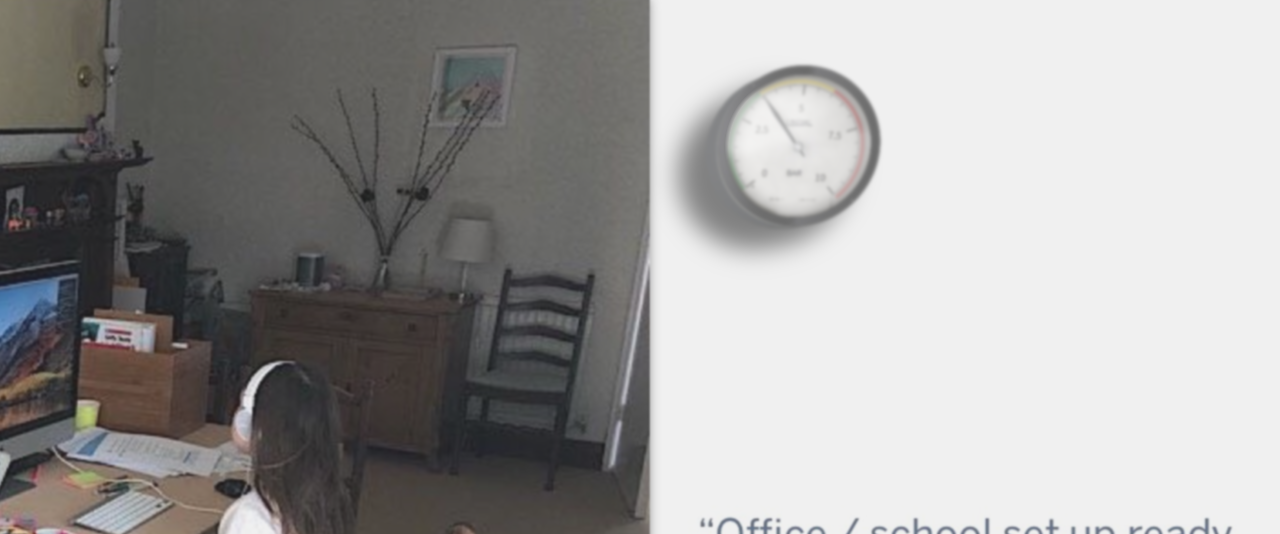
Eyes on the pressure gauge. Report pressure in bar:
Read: 3.5 bar
